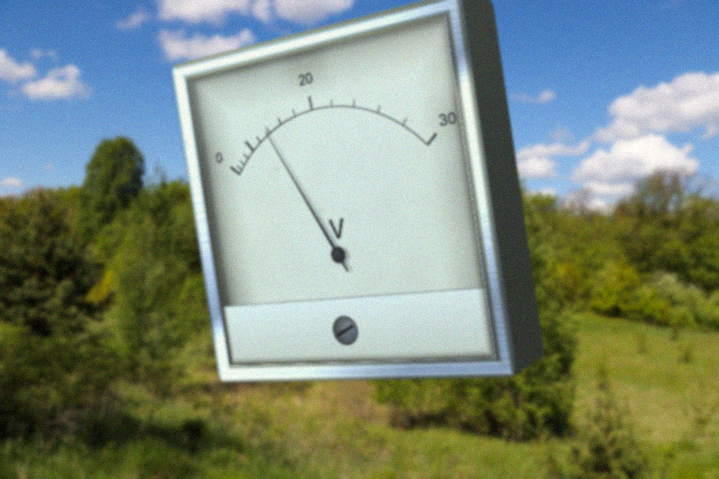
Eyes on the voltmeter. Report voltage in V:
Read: 14 V
